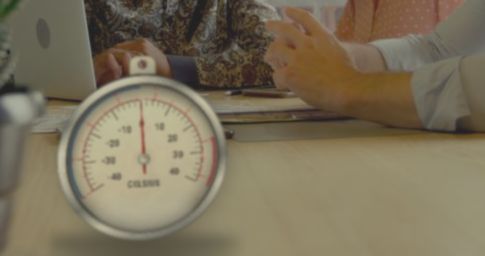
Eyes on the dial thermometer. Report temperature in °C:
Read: 0 °C
